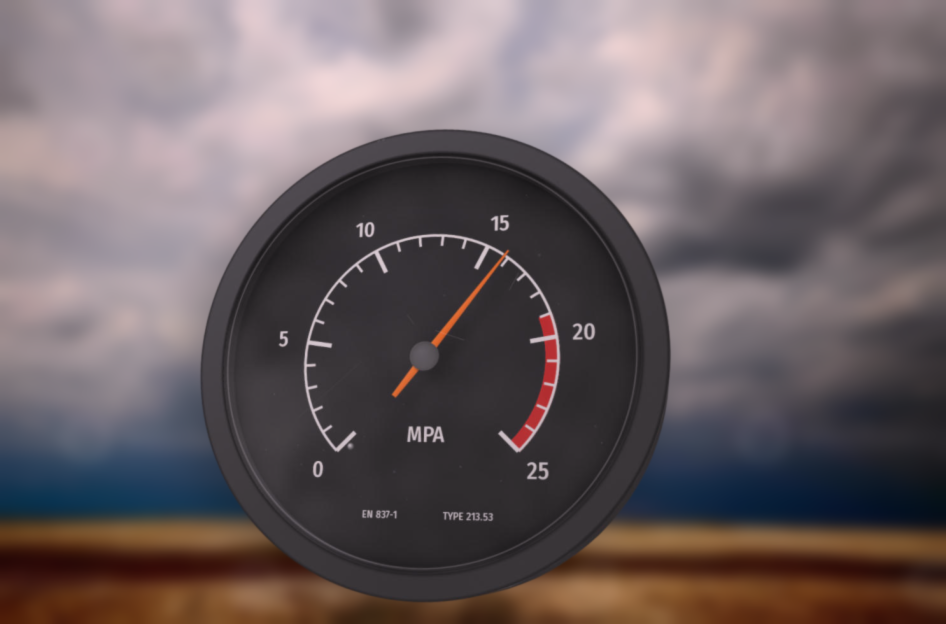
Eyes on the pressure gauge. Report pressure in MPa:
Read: 16 MPa
